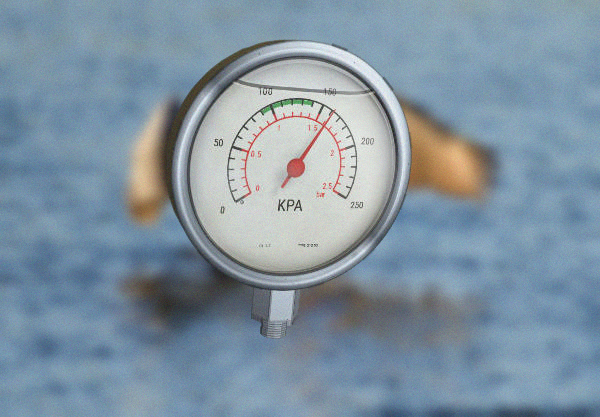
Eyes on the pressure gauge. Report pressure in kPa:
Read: 160 kPa
